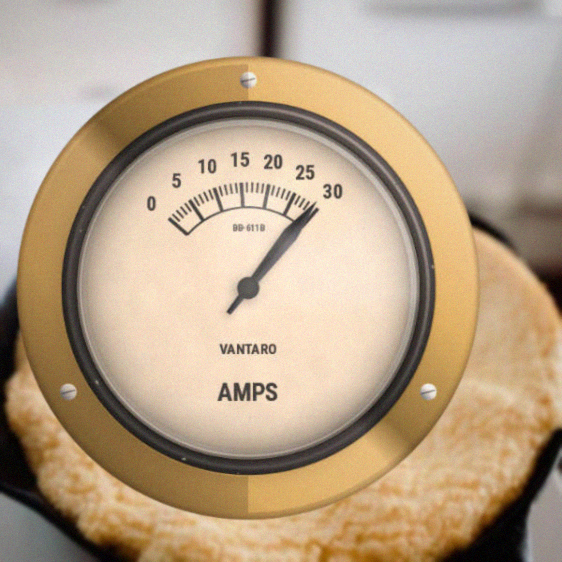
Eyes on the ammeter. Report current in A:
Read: 29 A
